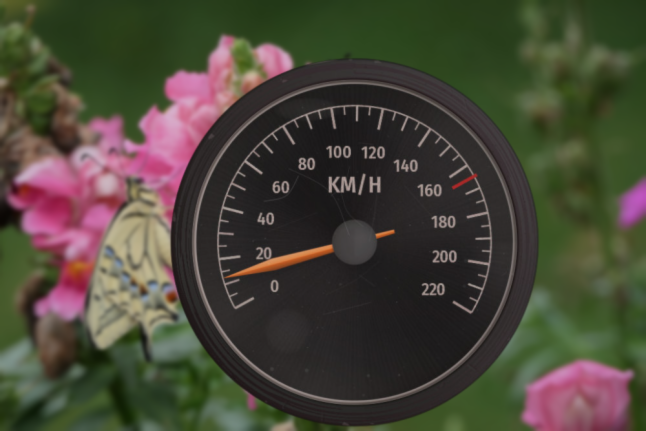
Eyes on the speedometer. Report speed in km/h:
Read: 12.5 km/h
